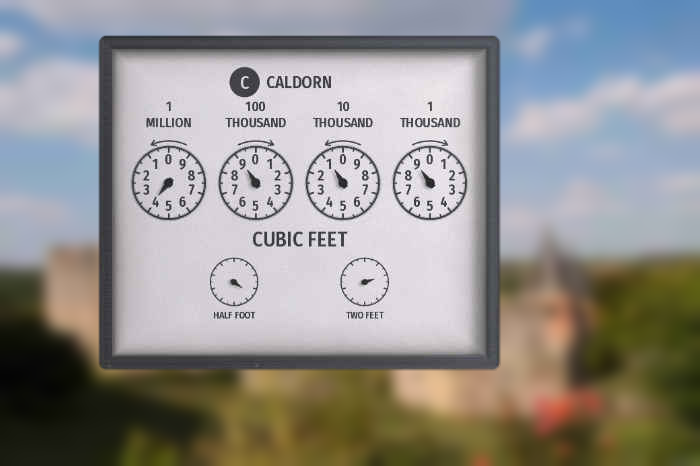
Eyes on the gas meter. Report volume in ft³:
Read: 390900 ft³
